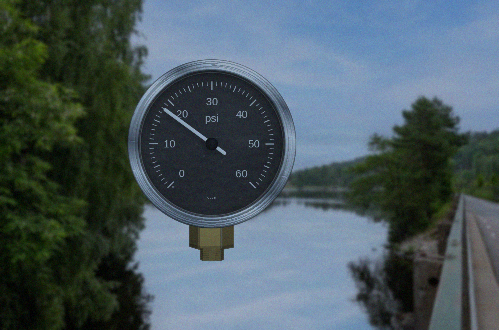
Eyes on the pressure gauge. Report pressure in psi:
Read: 18 psi
